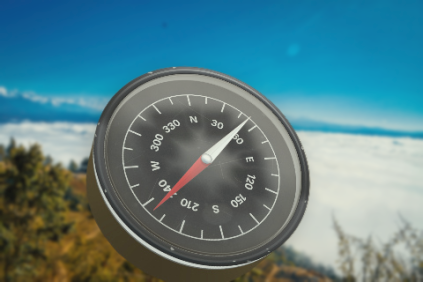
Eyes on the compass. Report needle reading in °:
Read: 232.5 °
